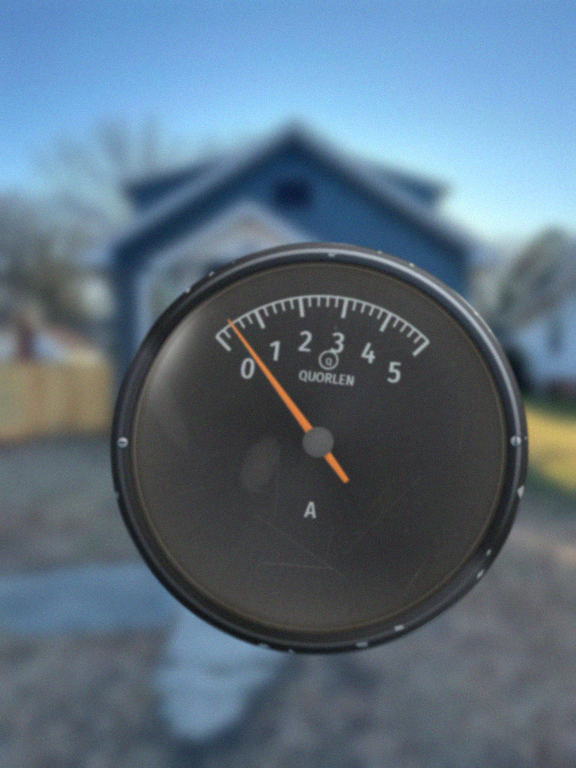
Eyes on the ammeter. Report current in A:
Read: 0.4 A
